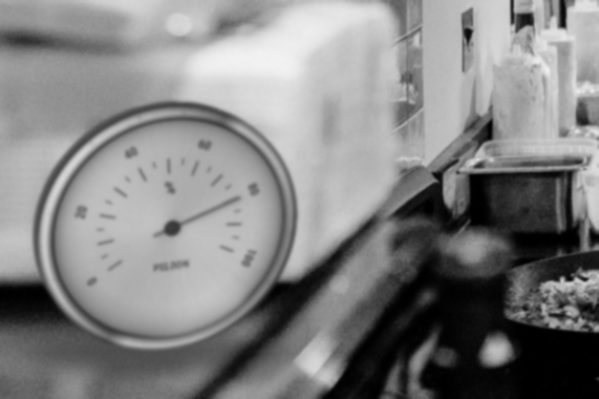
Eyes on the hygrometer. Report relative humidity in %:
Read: 80 %
